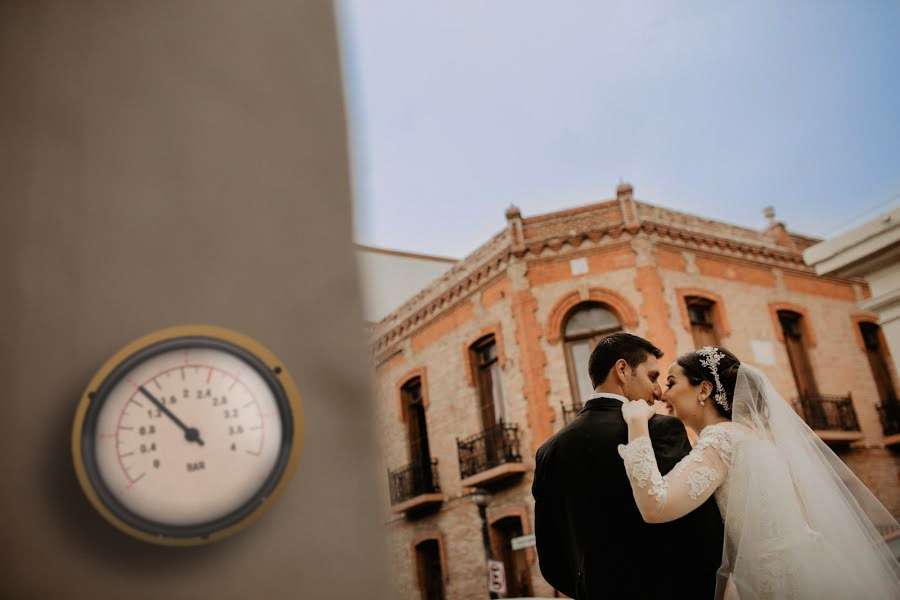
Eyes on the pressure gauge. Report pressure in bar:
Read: 1.4 bar
